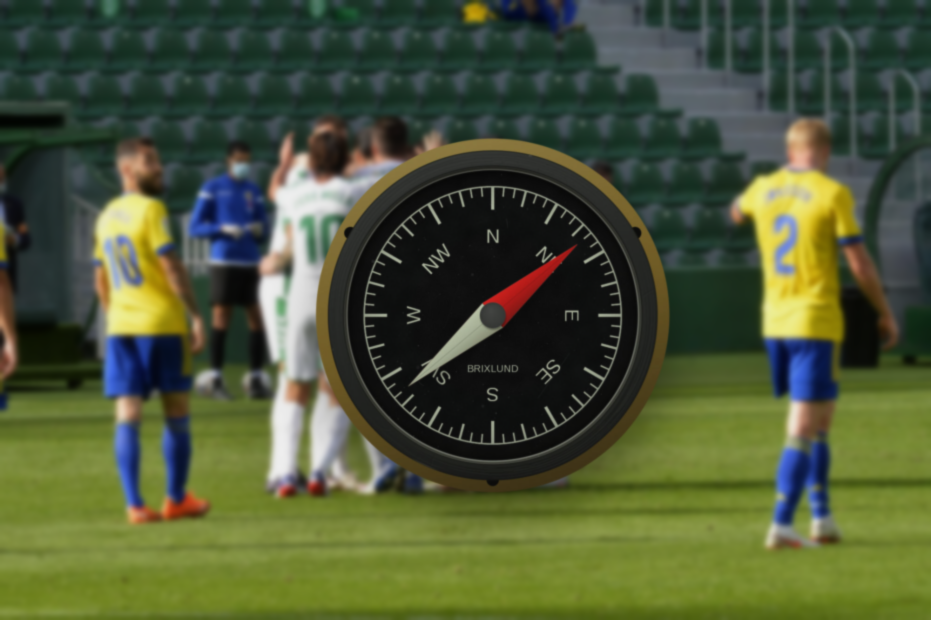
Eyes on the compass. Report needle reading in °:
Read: 50 °
